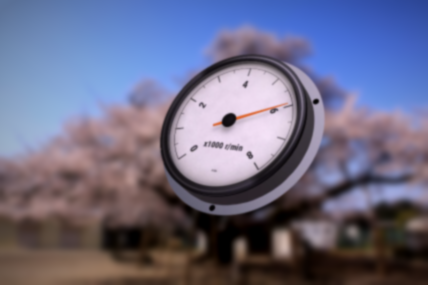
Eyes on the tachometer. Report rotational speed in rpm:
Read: 6000 rpm
